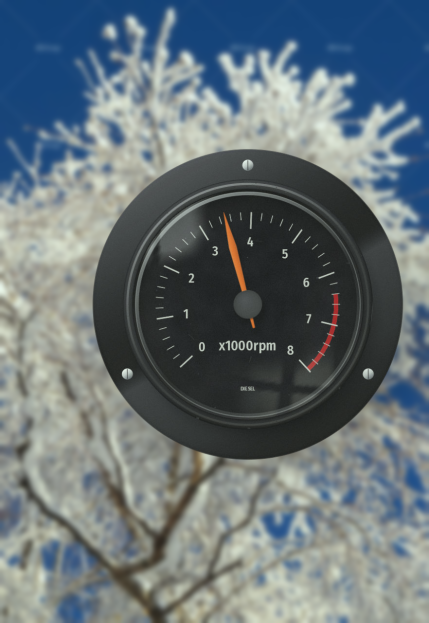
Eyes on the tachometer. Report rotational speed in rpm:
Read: 3500 rpm
